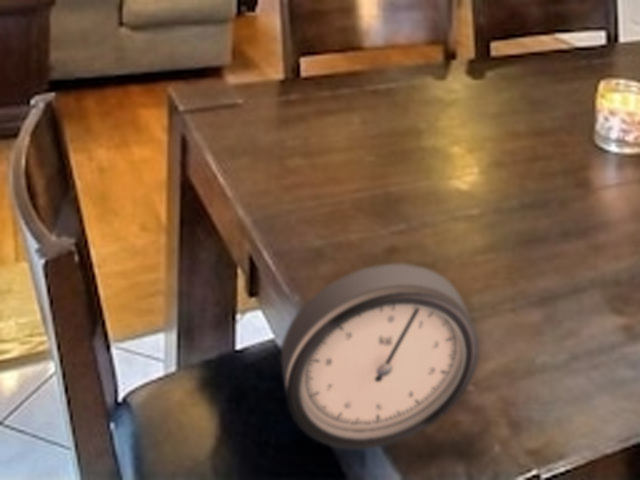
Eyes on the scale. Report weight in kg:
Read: 0.5 kg
